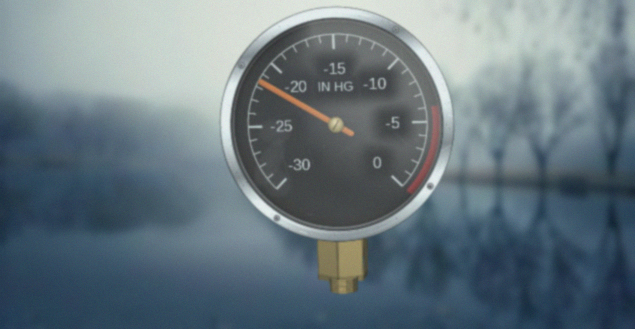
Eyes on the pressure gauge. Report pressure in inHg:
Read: -21.5 inHg
